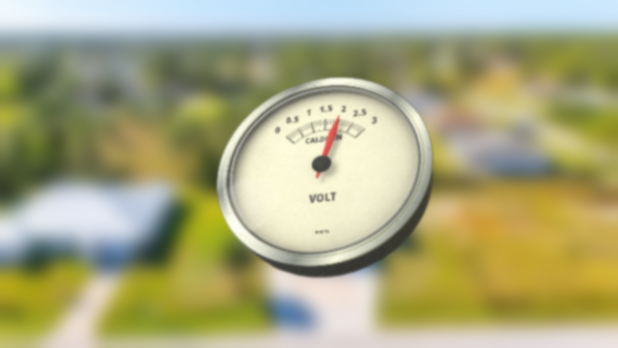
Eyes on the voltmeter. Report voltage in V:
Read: 2 V
